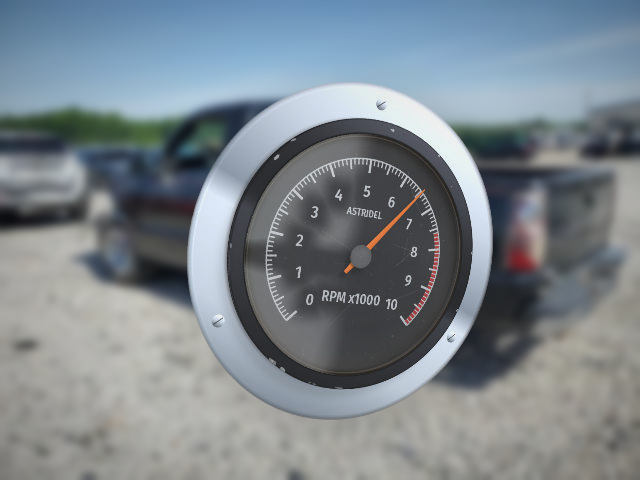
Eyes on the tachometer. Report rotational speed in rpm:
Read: 6500 rpm
